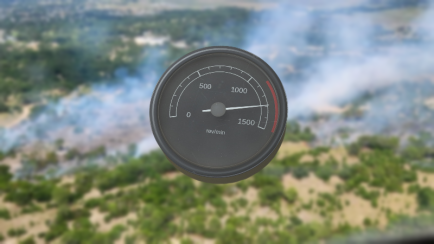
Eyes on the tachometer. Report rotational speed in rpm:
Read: 1300 rpm
